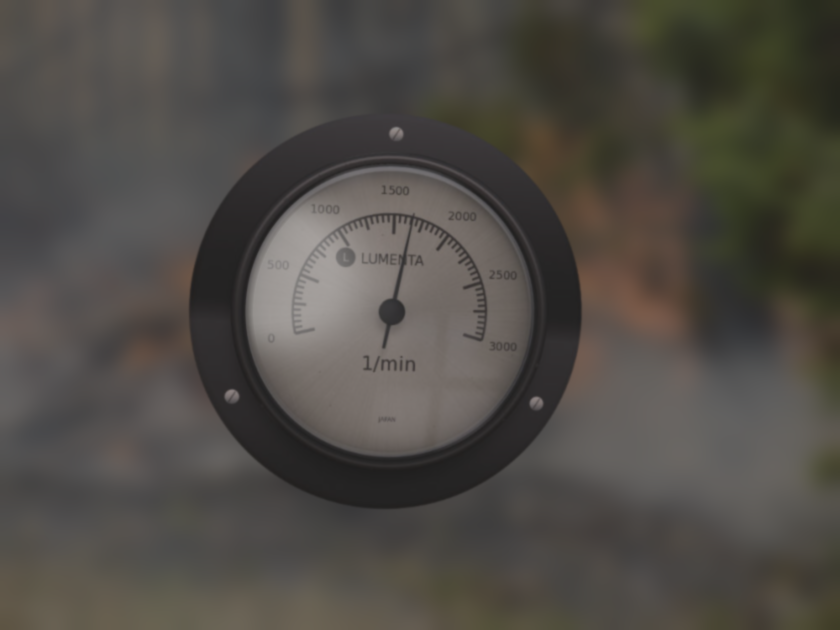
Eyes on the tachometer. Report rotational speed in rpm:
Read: 1650 rpm
